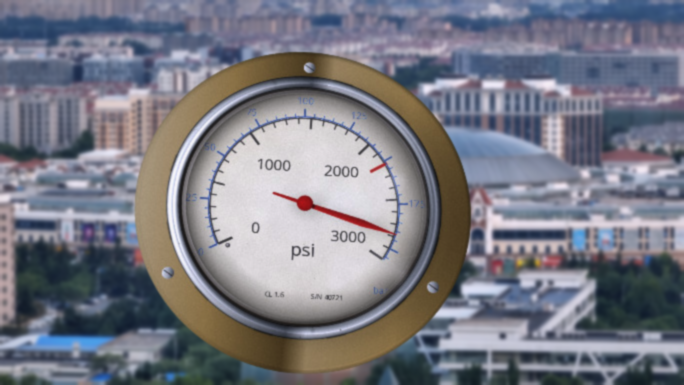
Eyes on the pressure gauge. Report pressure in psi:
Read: 2800 psi
